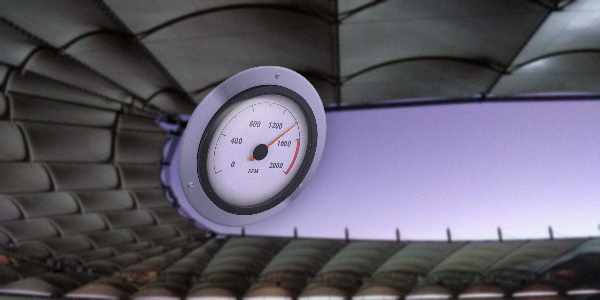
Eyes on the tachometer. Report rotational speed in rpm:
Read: 1400 rpm
